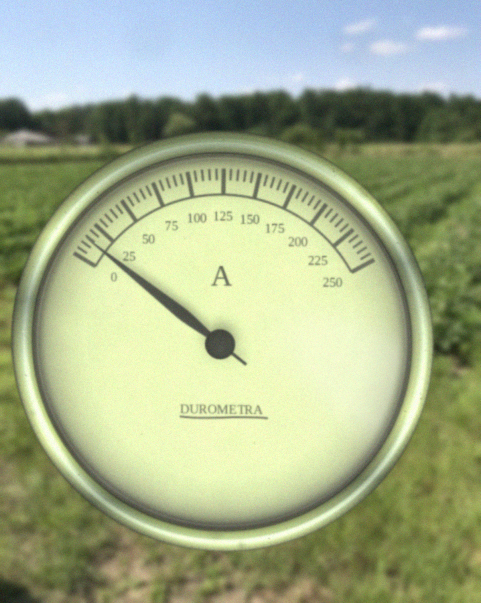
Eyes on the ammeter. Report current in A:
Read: 15 A
